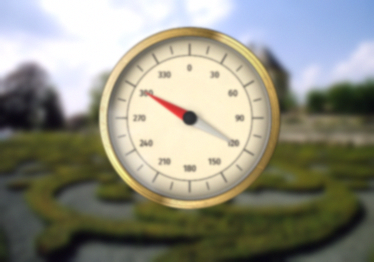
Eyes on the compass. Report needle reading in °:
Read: 300 °
